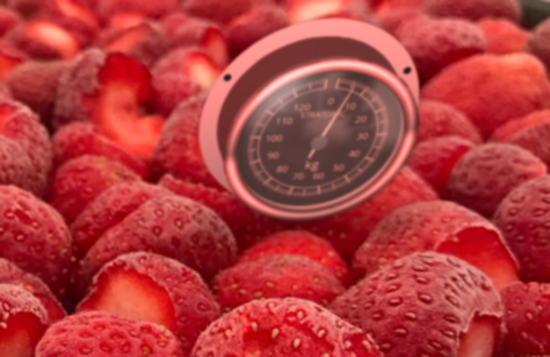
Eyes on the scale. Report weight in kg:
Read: 5 kg
